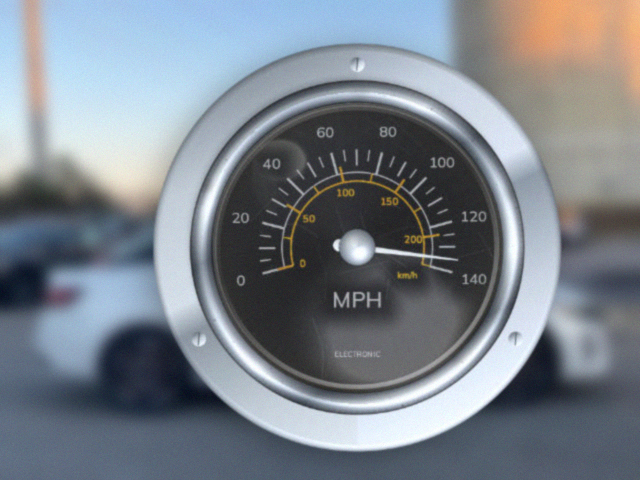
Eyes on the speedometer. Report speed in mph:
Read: 135 mph
